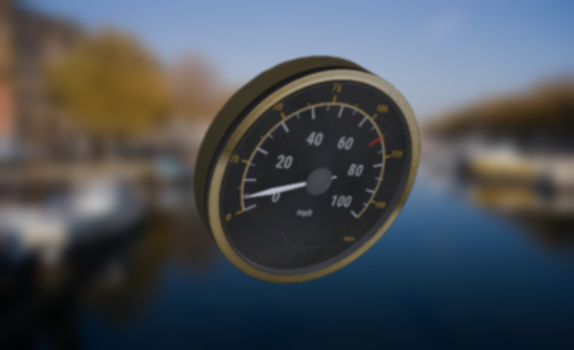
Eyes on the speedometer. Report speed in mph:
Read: 5 mph
